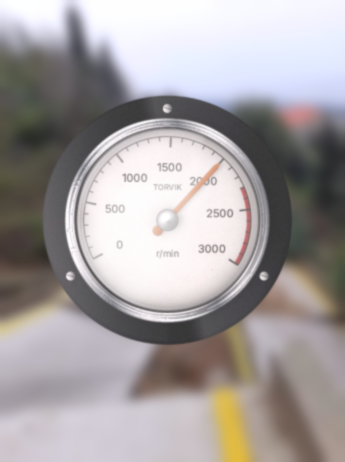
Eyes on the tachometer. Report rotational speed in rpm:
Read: 2000 rpm
